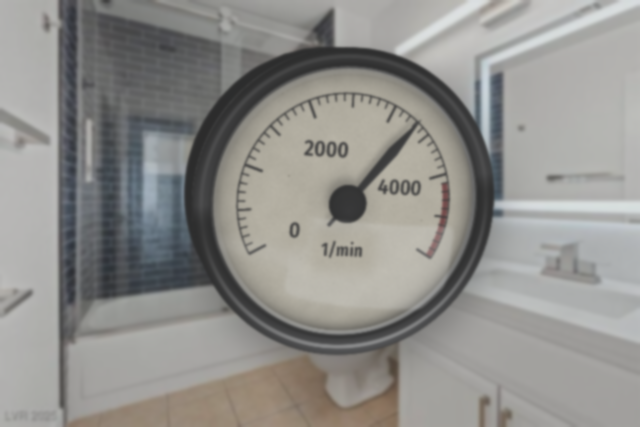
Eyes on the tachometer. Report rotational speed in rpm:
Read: 3300 rpm
